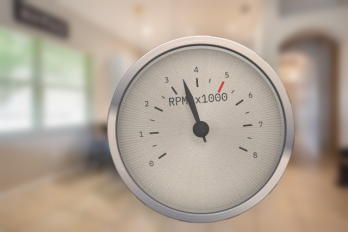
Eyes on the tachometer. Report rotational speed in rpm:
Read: 3500 rpm
